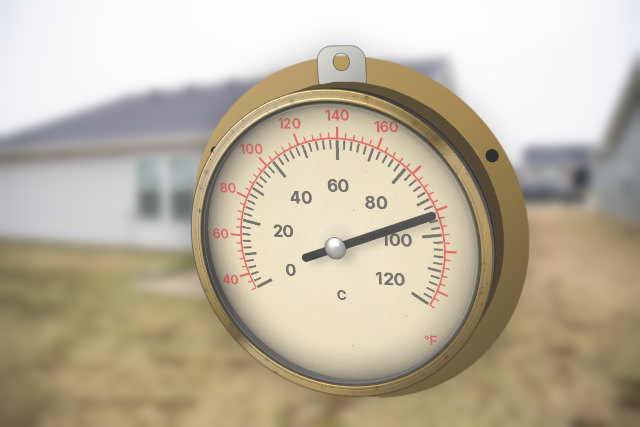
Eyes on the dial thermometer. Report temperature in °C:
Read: 94 °C
